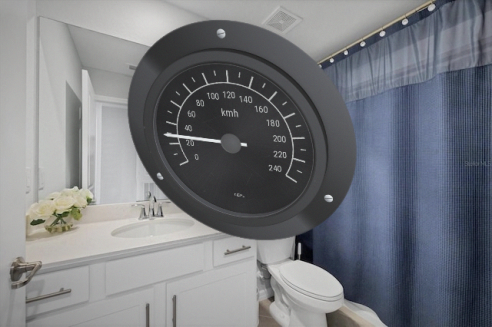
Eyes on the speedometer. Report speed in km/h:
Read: 30 km/h
